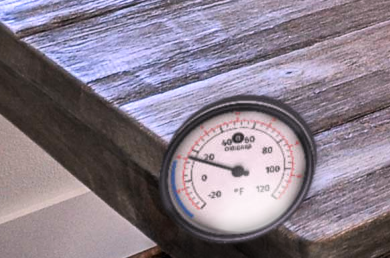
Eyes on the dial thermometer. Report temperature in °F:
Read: 16 °F
